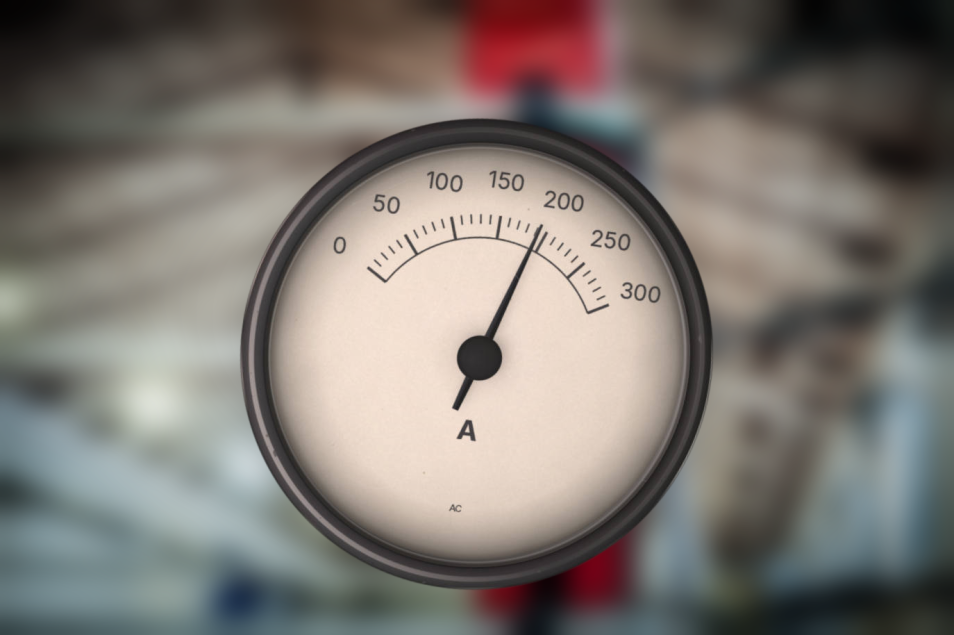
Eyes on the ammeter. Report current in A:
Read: 190 A
